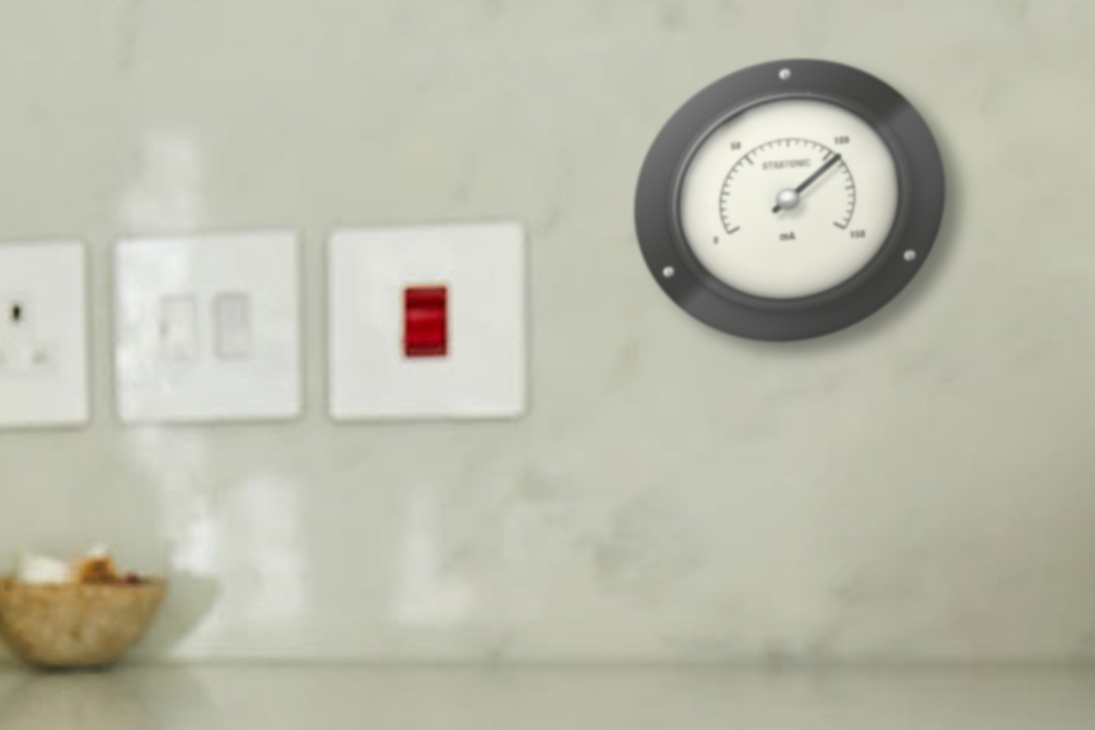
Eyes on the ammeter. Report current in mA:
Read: 105 mA
